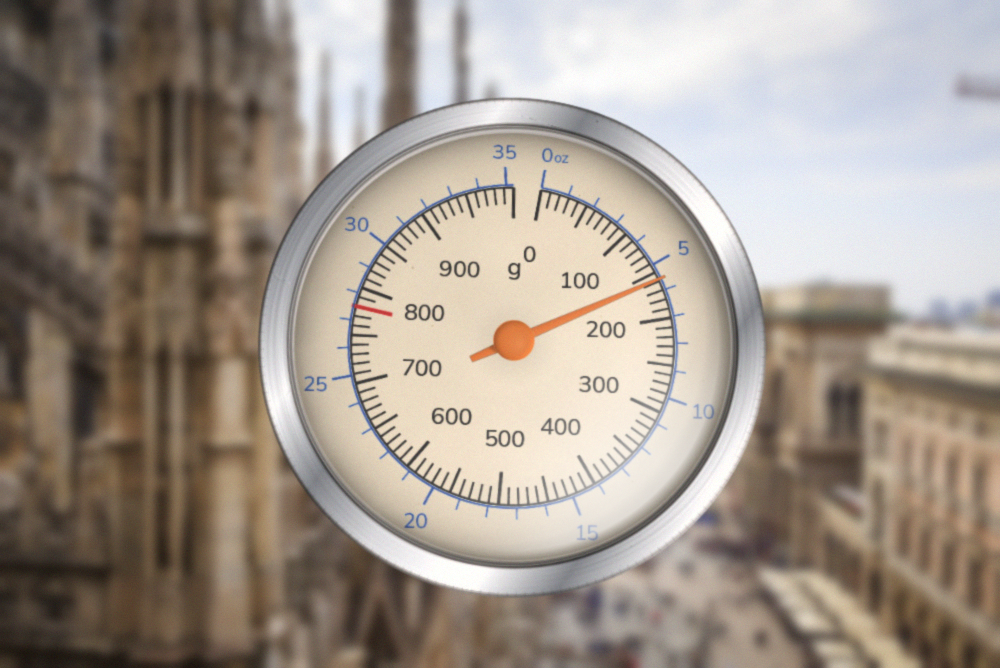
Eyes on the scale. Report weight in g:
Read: 160 g
